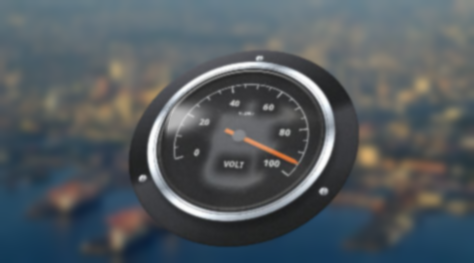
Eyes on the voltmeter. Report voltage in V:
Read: 95 V
